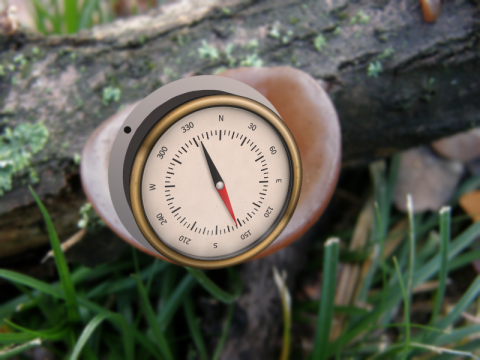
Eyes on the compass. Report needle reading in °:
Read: 155 °
